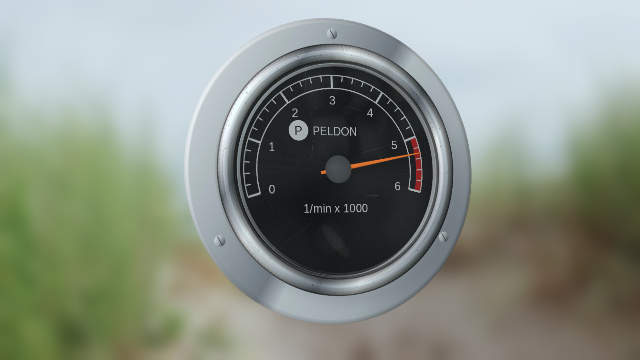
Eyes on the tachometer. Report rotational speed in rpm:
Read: 5300 rpm
